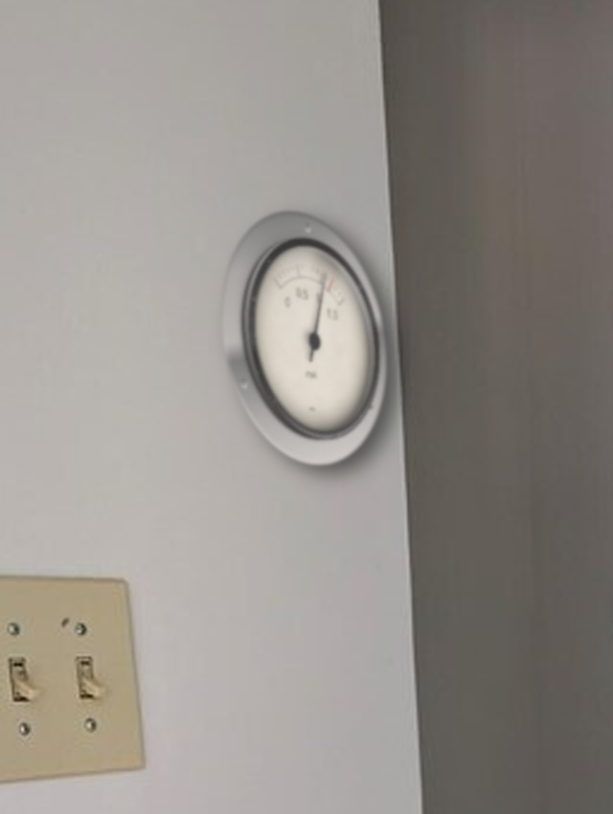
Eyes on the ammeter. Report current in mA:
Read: 1 mA
